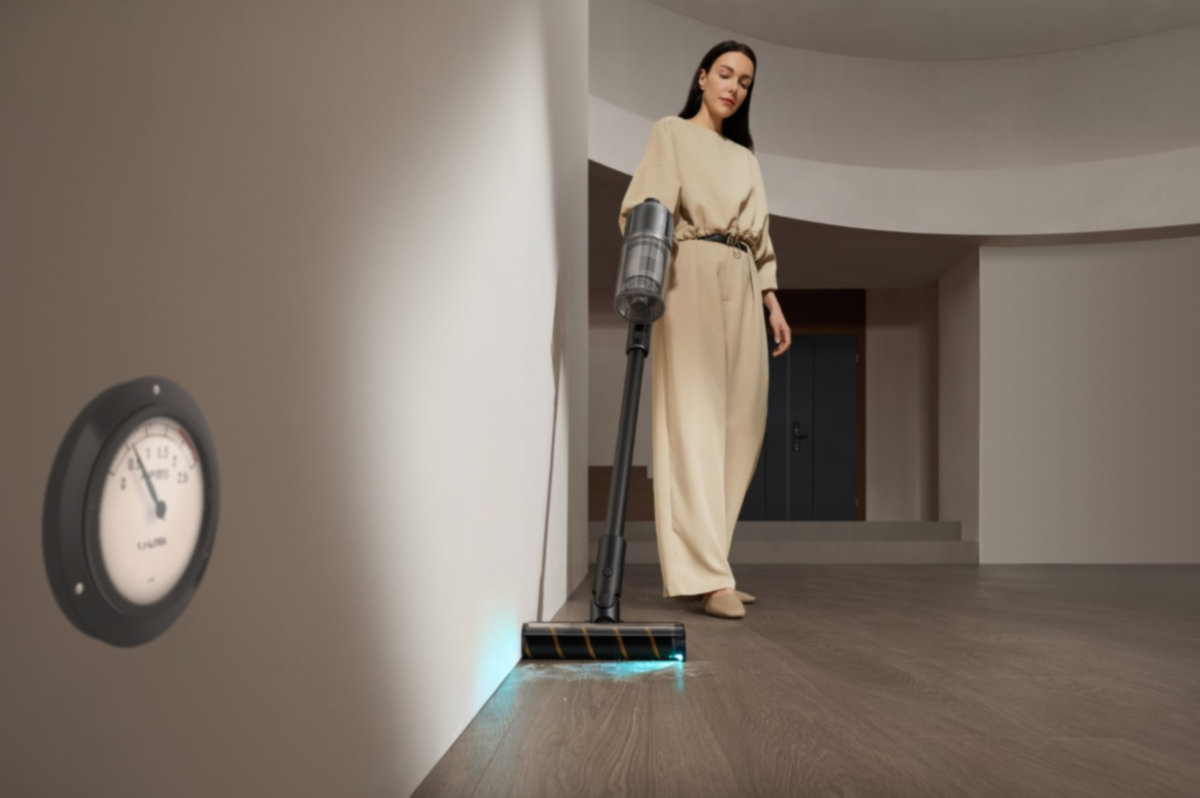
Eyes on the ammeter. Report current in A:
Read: 0.5 A
